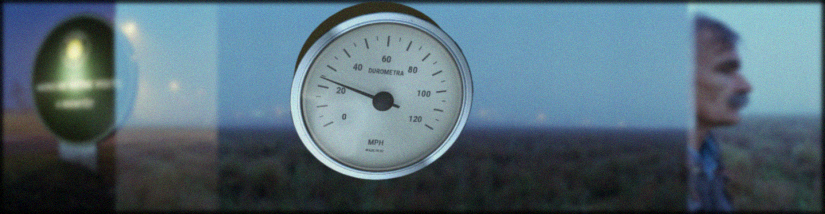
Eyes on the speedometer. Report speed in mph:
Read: 25 mph
